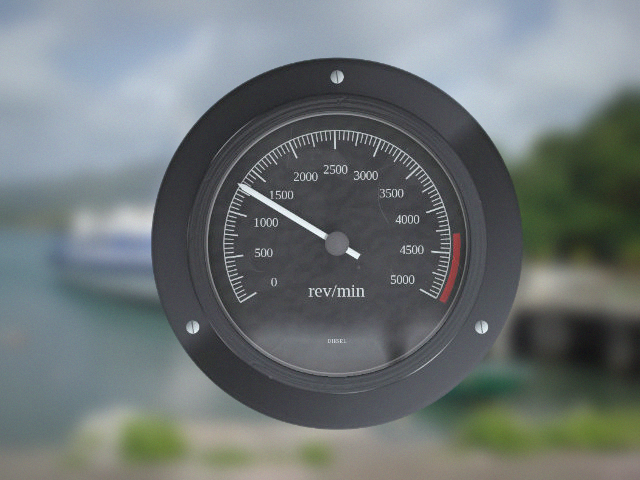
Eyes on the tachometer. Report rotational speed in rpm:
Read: 1300 rpm
